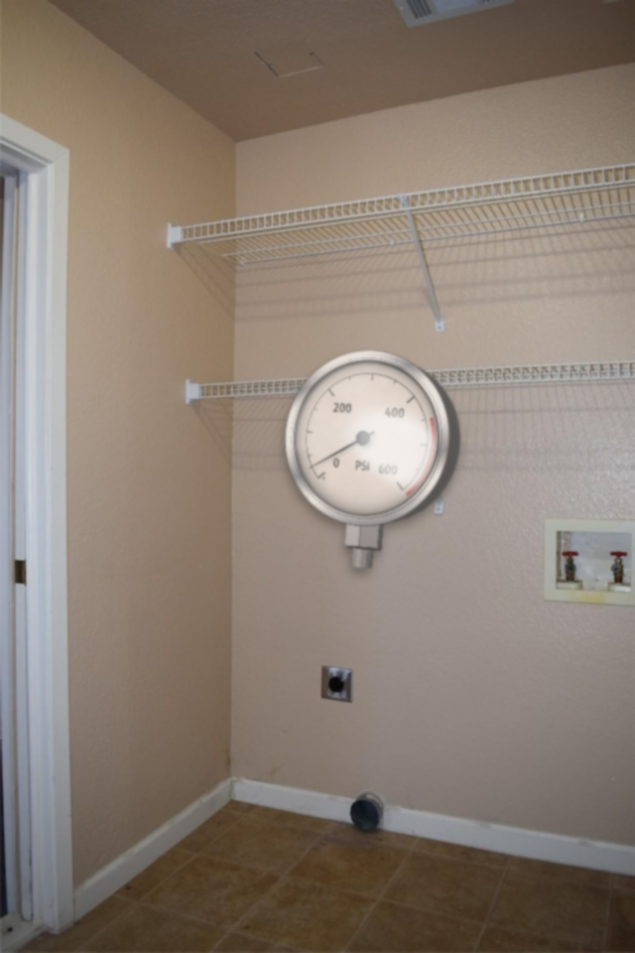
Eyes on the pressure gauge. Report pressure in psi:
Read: 25 psi
